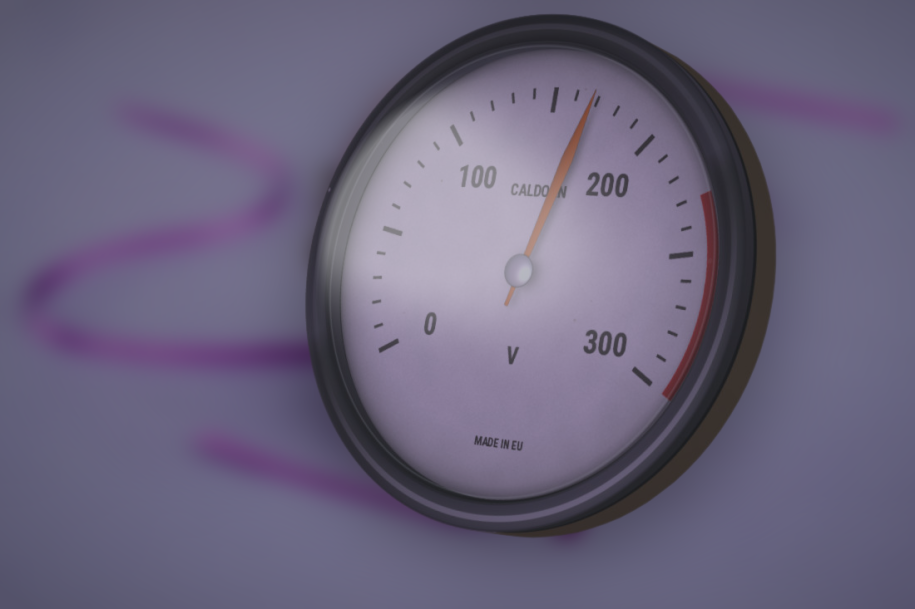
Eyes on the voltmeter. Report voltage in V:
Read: 170 V
